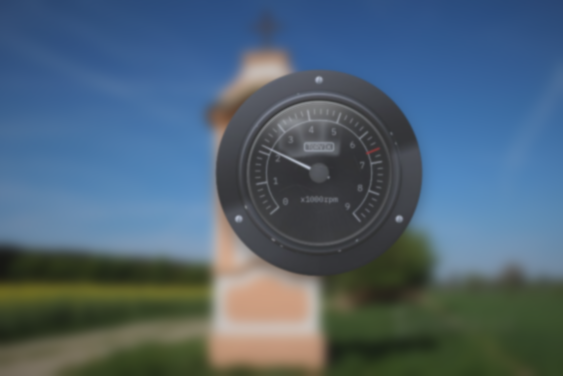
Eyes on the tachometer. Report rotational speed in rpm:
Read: 2200 rpm
